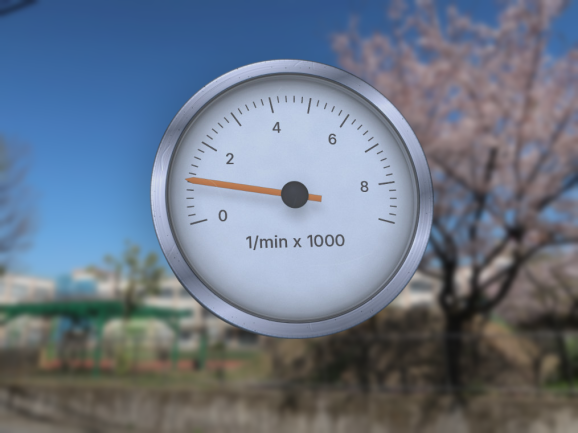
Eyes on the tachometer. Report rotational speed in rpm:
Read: 1000 rpm
